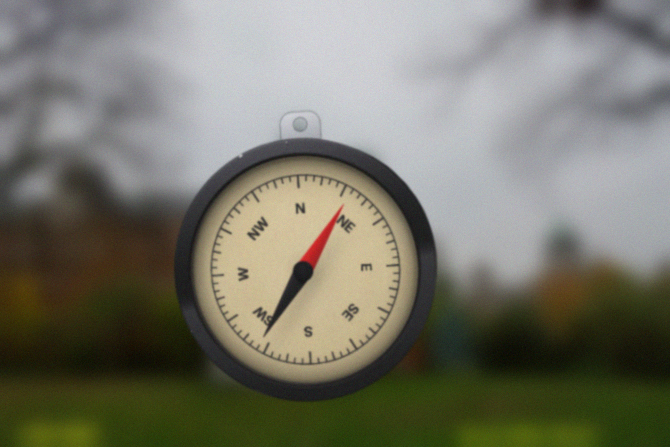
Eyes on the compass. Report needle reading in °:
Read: 35 °
